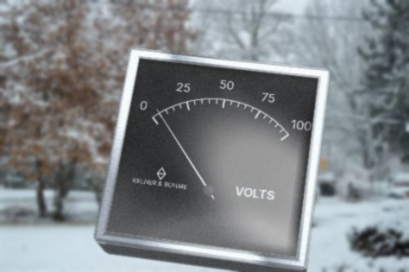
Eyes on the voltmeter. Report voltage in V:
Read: 5 V
